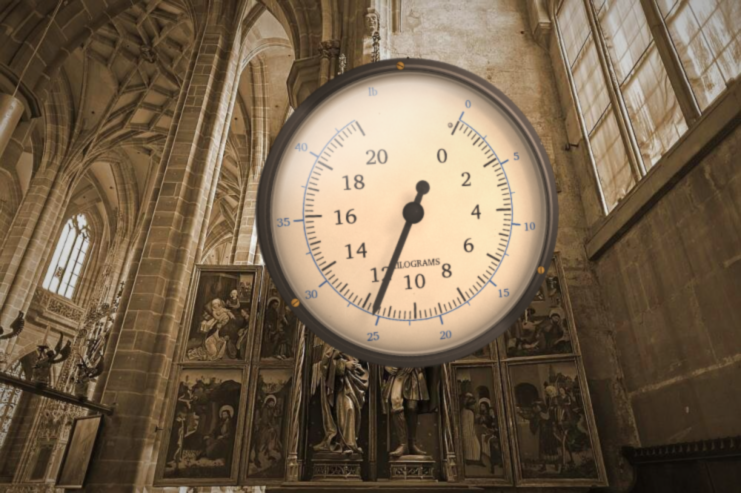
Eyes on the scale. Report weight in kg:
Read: 11.6 kg
